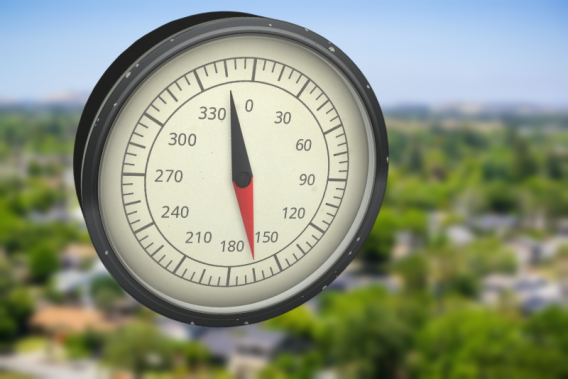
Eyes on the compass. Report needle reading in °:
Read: 165 °
